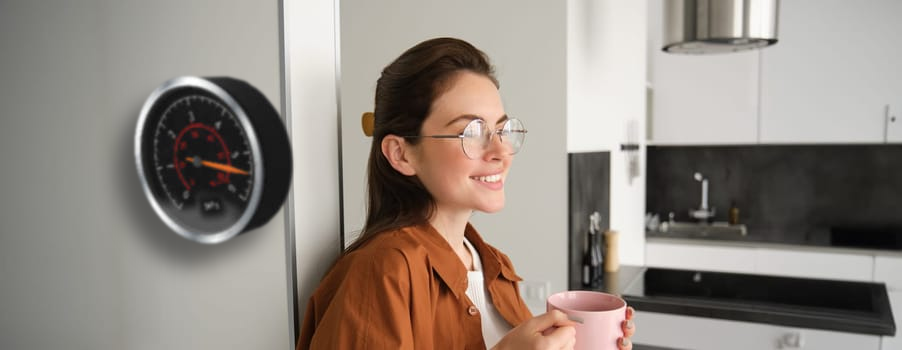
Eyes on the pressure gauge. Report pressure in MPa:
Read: 5.4 MPa
